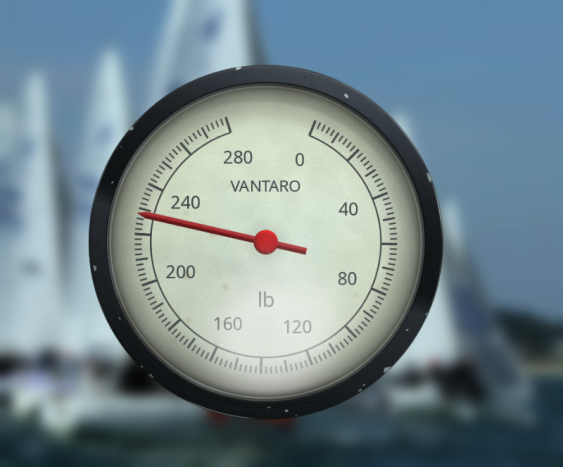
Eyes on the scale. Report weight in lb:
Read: 228 lb
